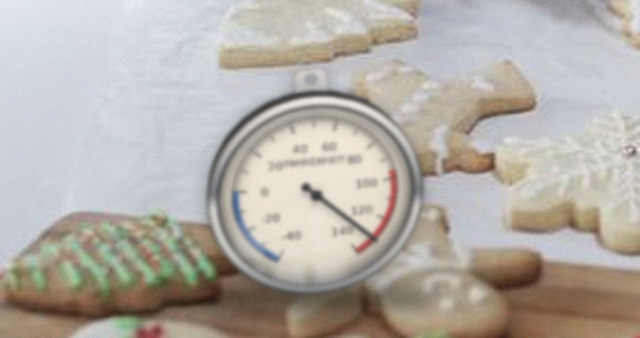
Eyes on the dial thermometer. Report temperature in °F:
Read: 130 °F
